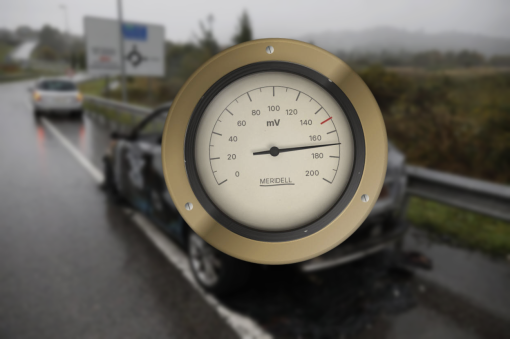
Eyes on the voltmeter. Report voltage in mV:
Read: 170 mV
